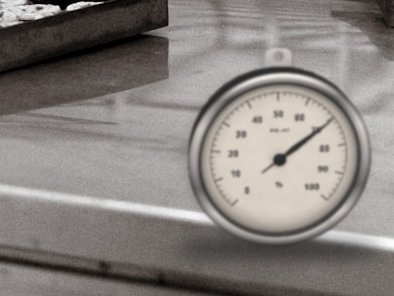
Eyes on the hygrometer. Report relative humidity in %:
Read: 70 %
